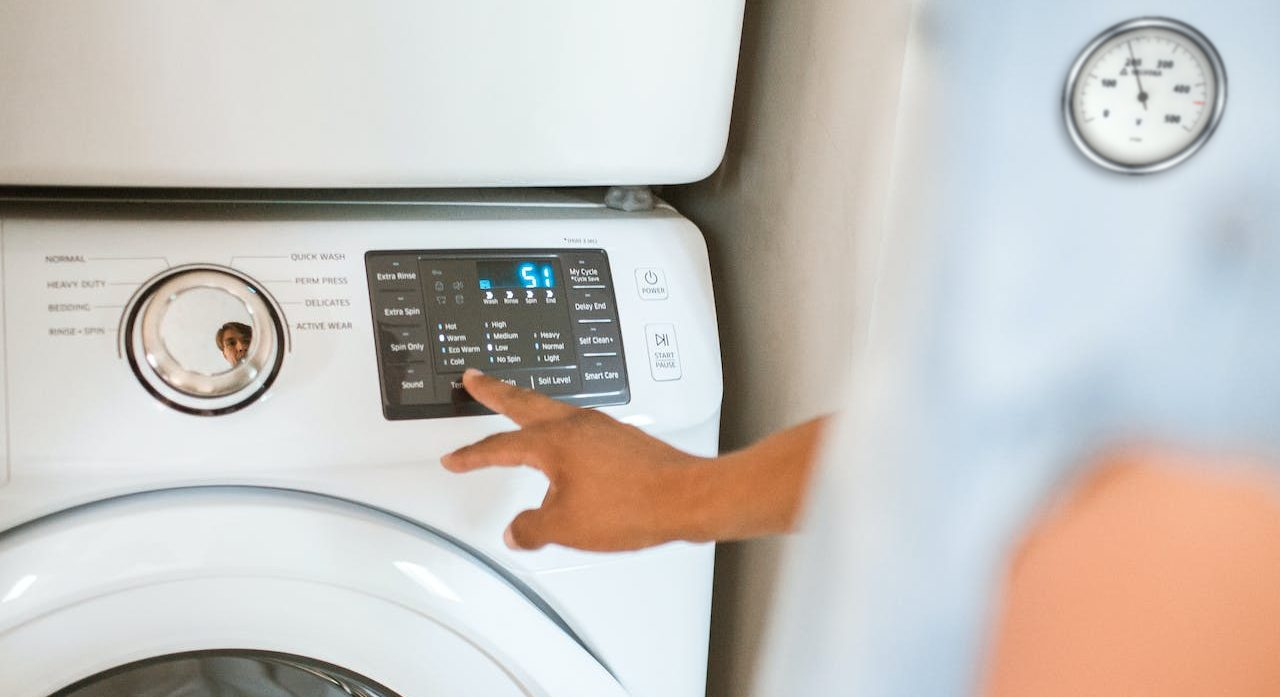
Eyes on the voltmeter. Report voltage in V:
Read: 200 V
